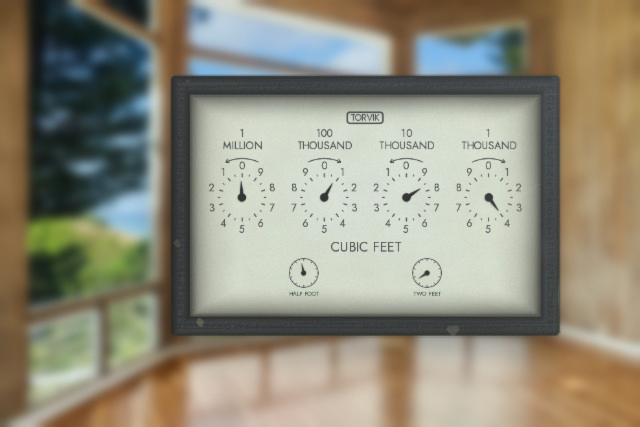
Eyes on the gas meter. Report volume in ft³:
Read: 8400 ft³
